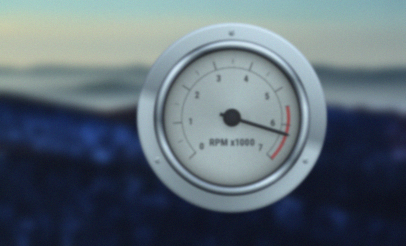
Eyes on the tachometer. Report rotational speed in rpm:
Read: 6250 rpm
